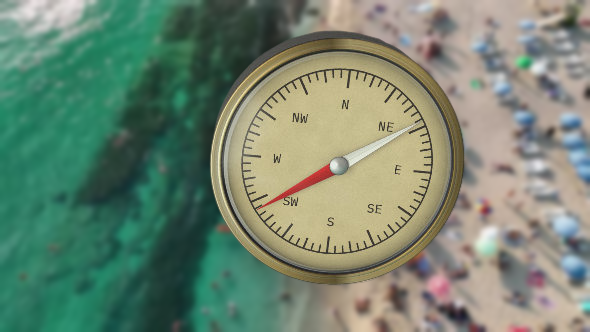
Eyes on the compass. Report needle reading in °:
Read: 235 °
